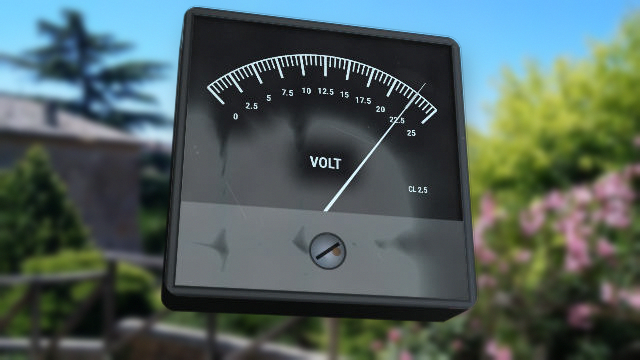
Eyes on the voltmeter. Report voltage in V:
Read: 22.5 V
